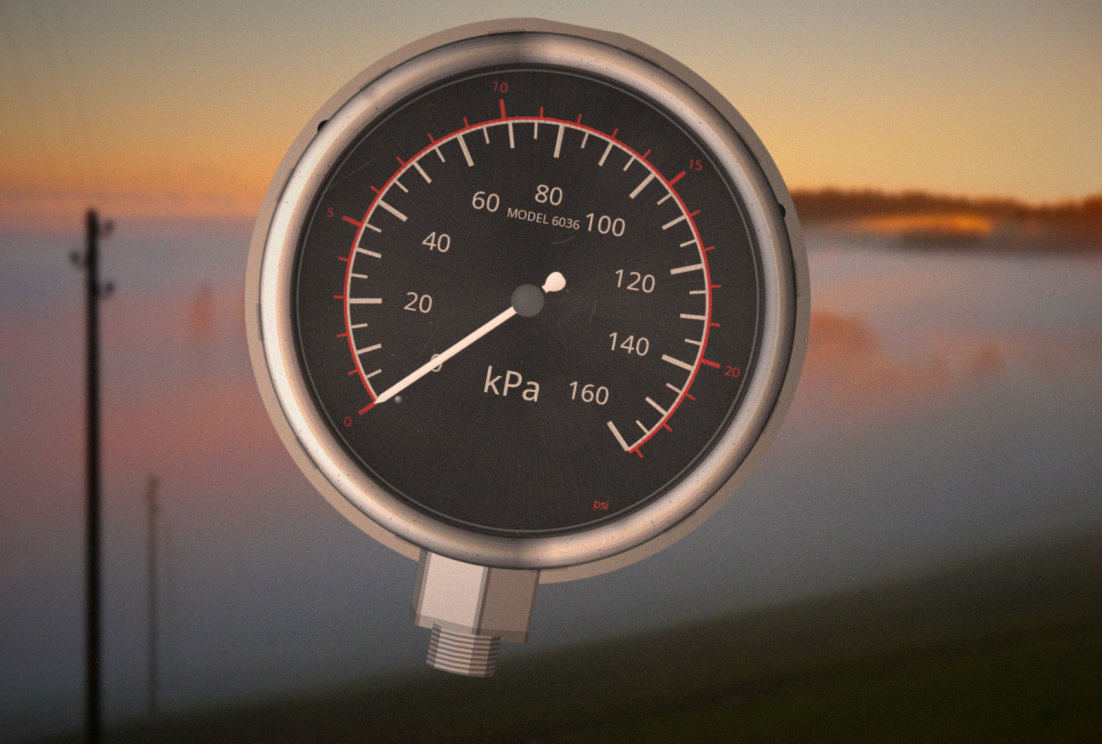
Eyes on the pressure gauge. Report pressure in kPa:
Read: 0 kPa
